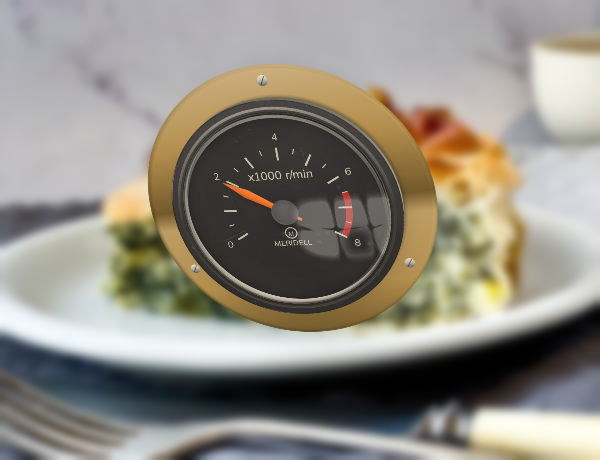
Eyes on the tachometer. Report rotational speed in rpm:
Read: 2000 rpm
